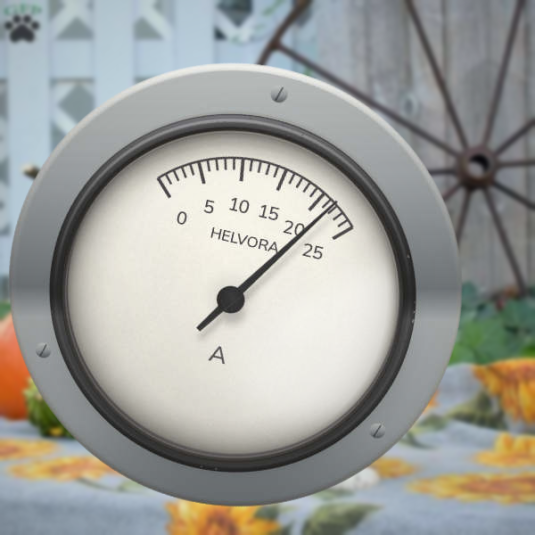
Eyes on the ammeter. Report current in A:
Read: 21.5 A
